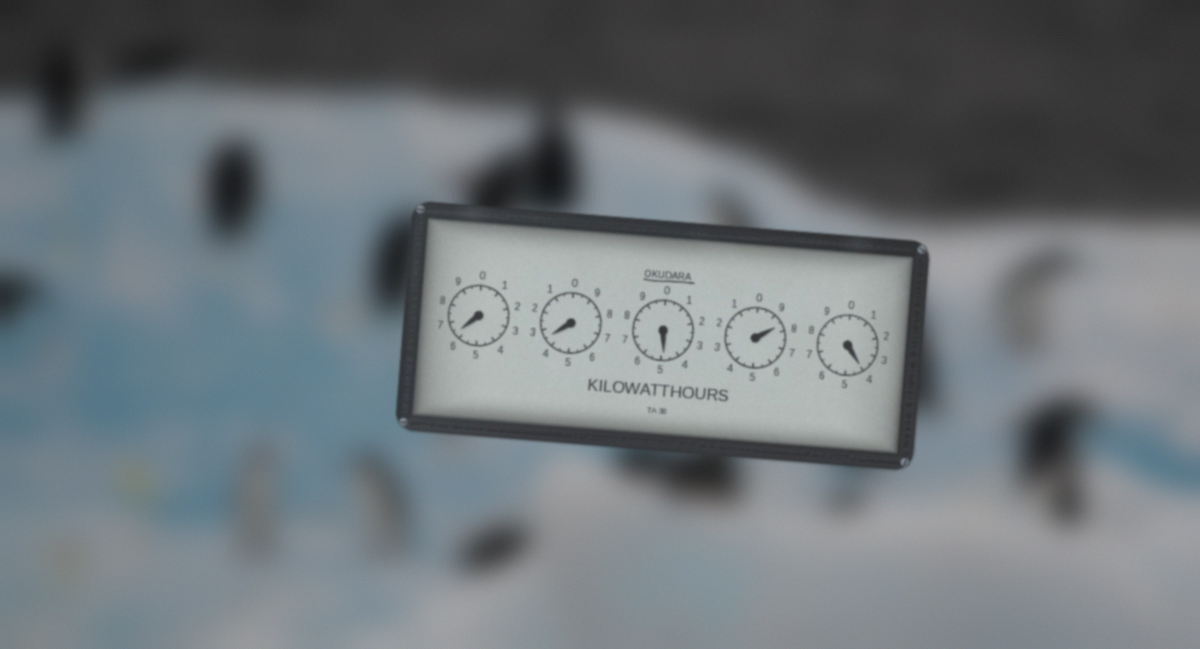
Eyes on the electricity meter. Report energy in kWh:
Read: 63484 kWh
